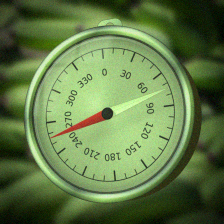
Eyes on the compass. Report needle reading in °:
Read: 255 °
